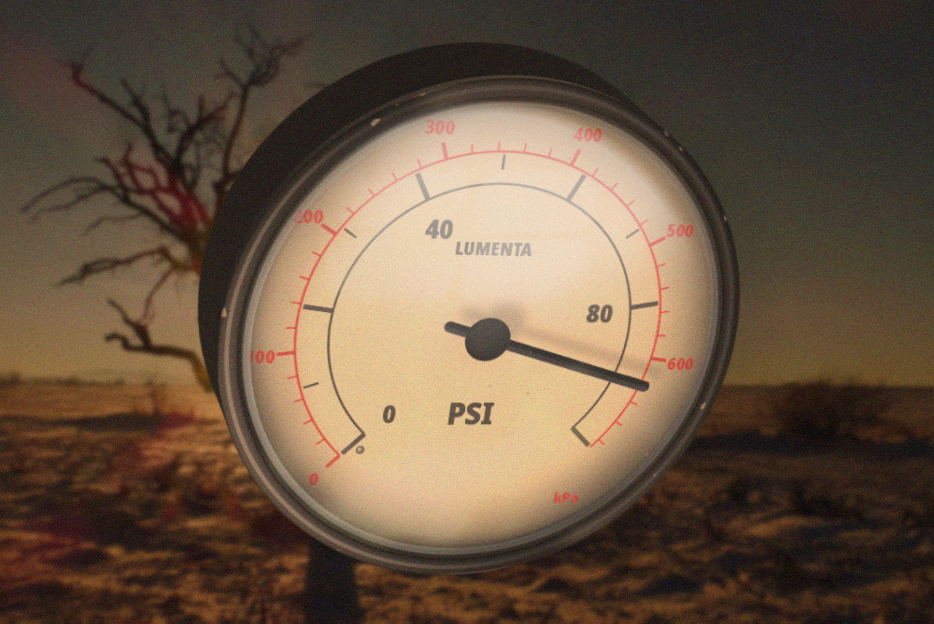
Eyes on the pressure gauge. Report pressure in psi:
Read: 90 psi
